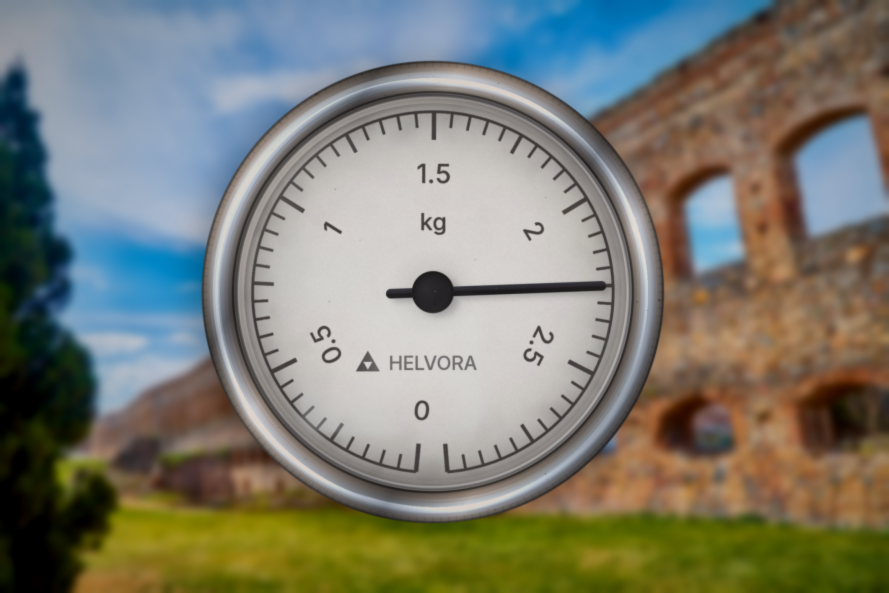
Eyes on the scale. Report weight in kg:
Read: 2.25 kg
